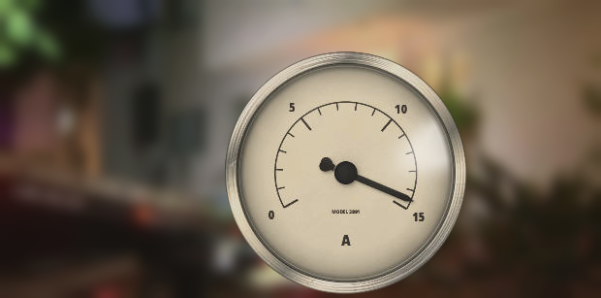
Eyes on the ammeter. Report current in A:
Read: 14.5 A
